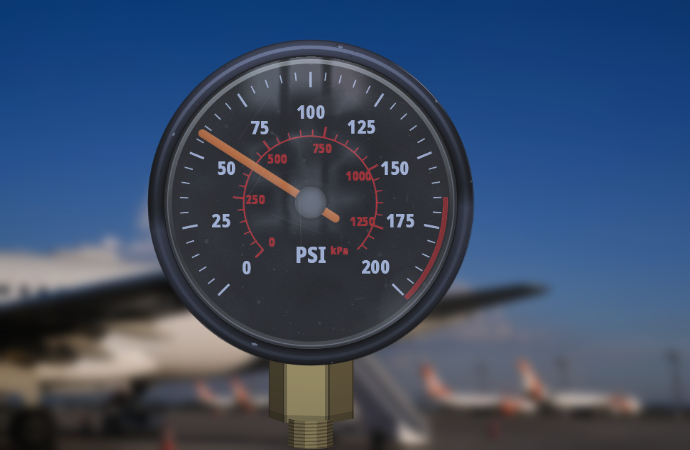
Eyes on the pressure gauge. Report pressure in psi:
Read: 57.5 psi
